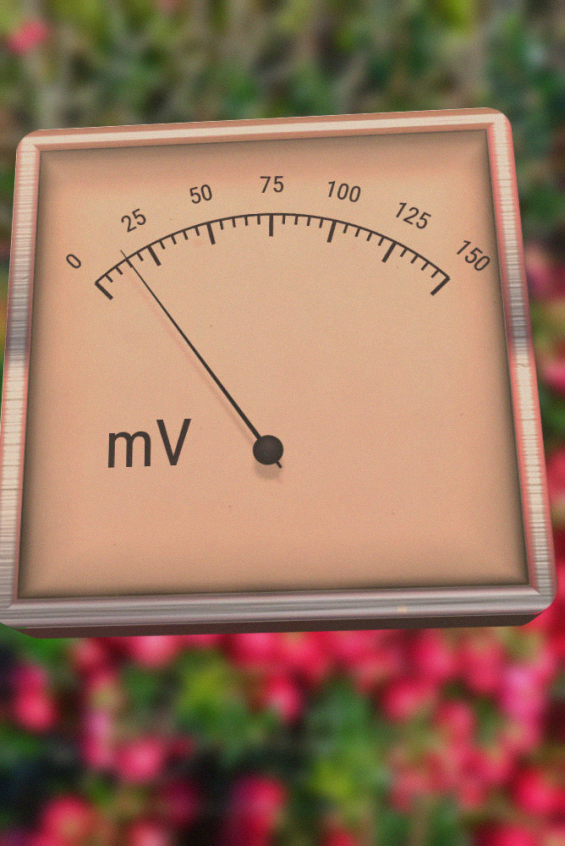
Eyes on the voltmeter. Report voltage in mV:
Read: 15 mV
